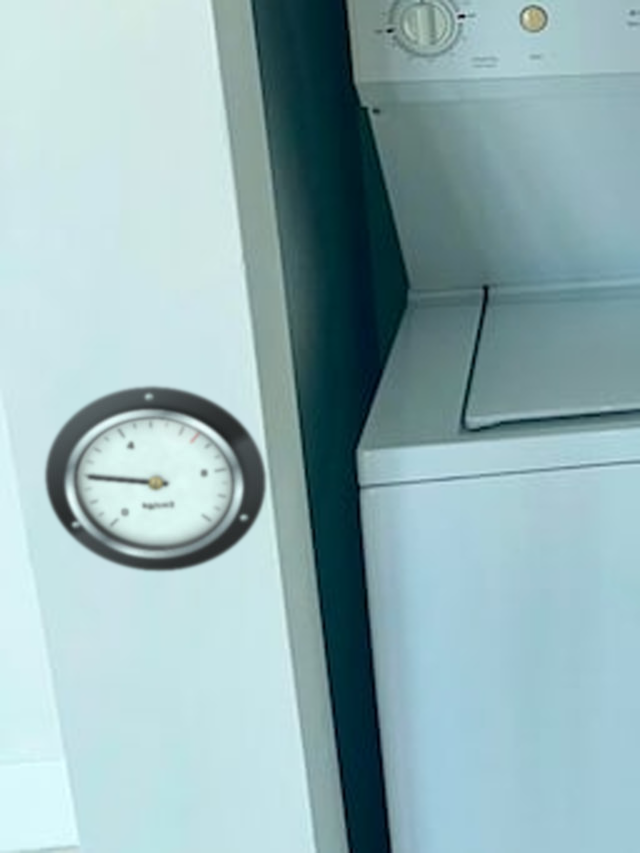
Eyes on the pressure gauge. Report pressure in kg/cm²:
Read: 2 kg/cm²
